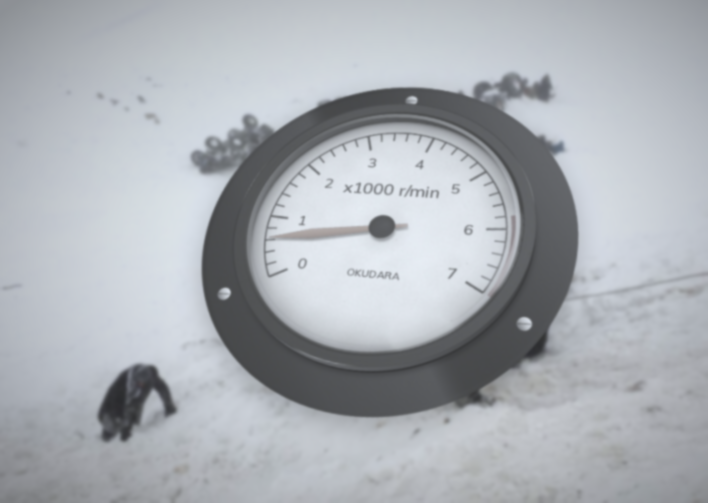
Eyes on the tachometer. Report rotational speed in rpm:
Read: 600 rpm
